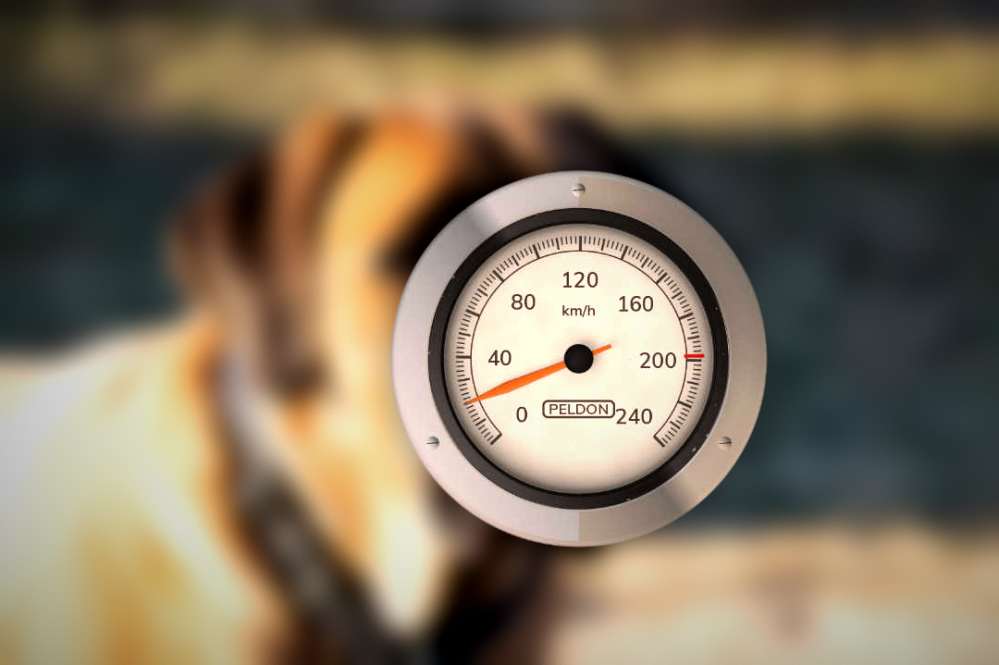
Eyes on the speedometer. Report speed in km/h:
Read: 20 km/h
